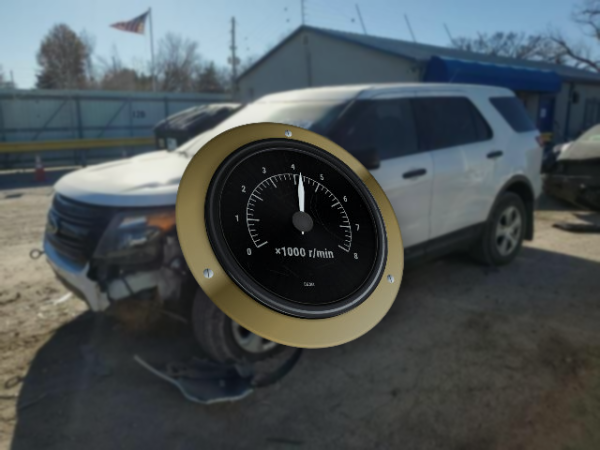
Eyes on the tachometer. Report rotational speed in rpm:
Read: 4200 rpm
